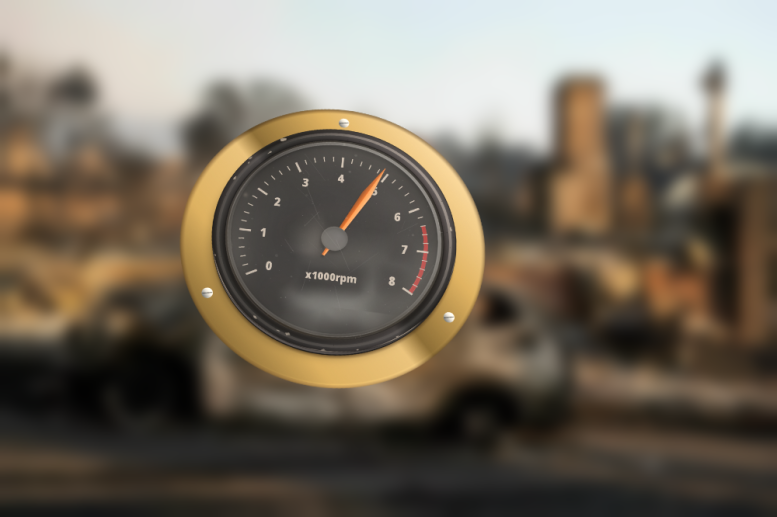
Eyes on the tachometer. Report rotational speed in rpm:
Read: 4900 rpm
